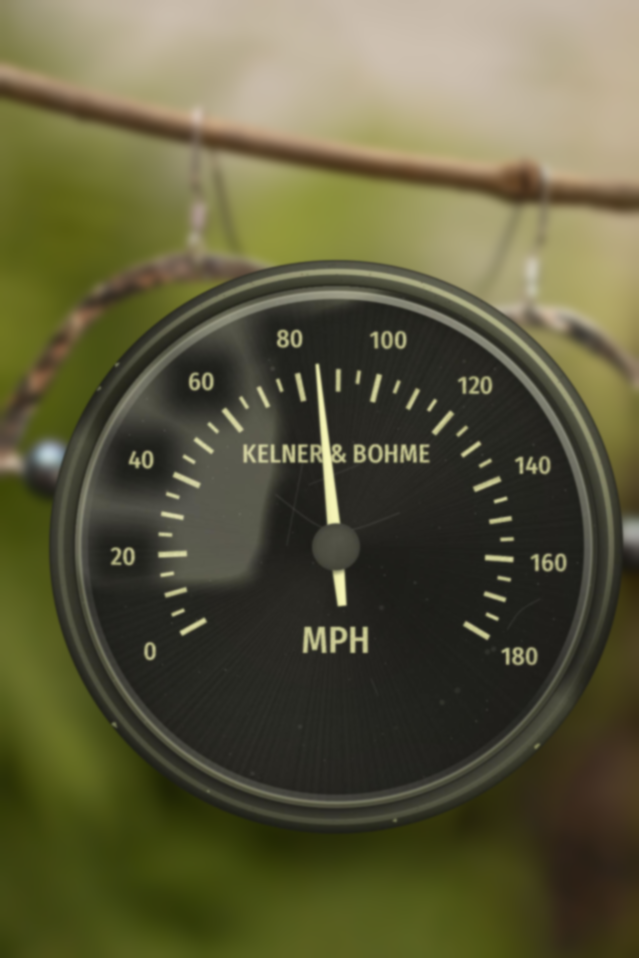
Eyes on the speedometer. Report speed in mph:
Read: 85 mph
